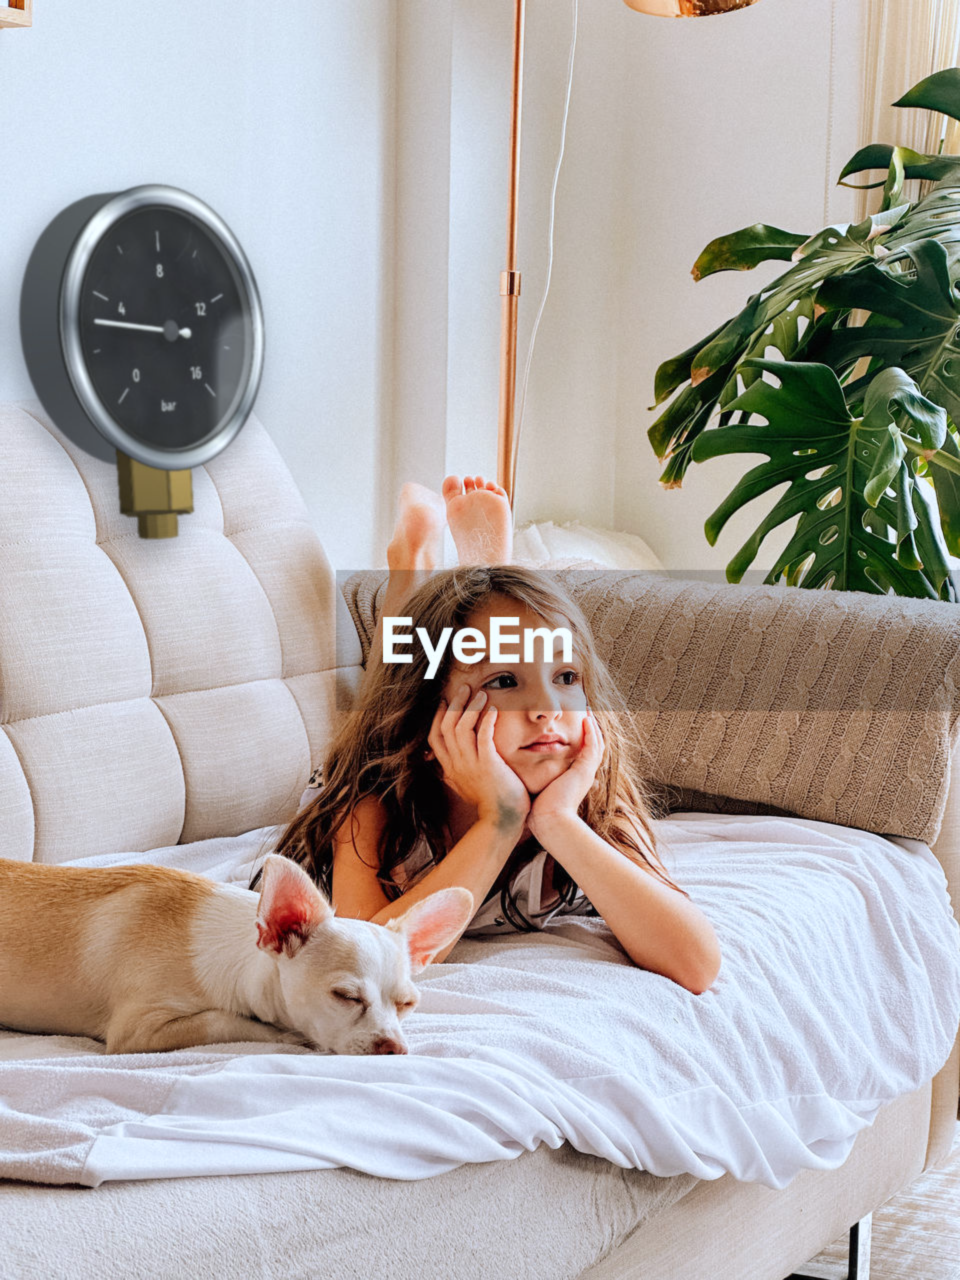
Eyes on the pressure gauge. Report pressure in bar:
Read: 3 bar
